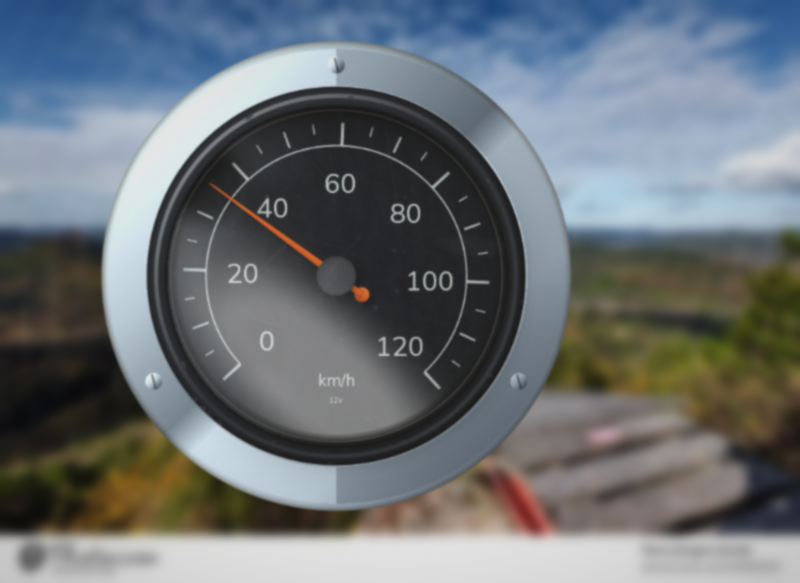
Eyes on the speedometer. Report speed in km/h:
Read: 35 km/h
